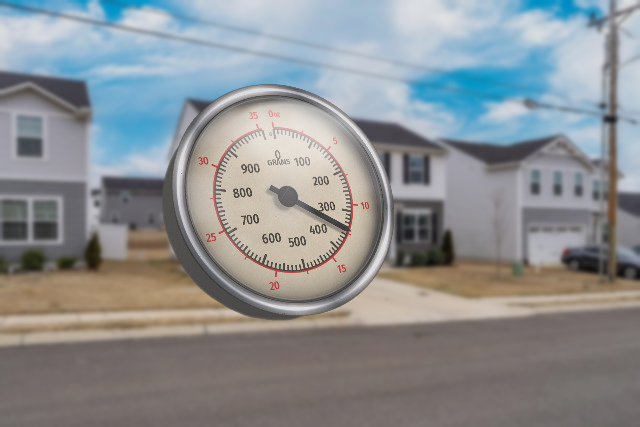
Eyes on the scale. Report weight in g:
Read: 350 g
